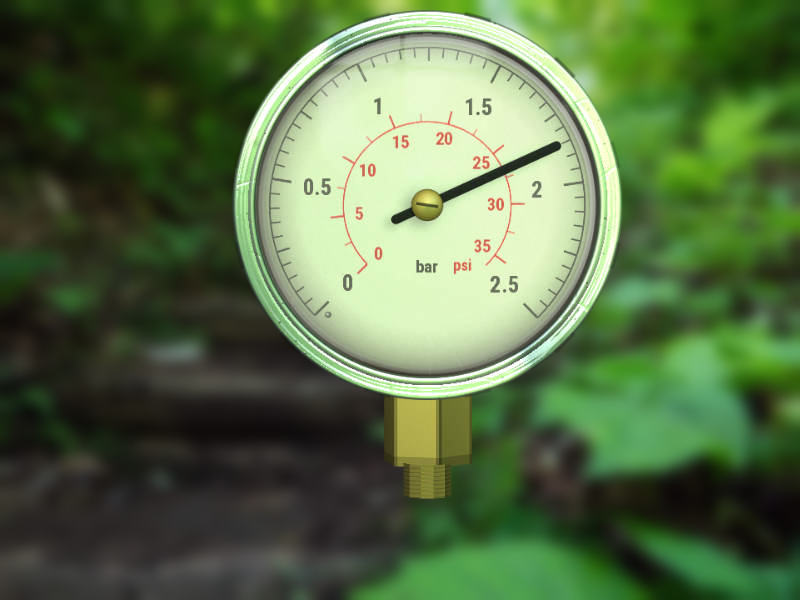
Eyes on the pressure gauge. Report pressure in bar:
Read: 1.85 bar
